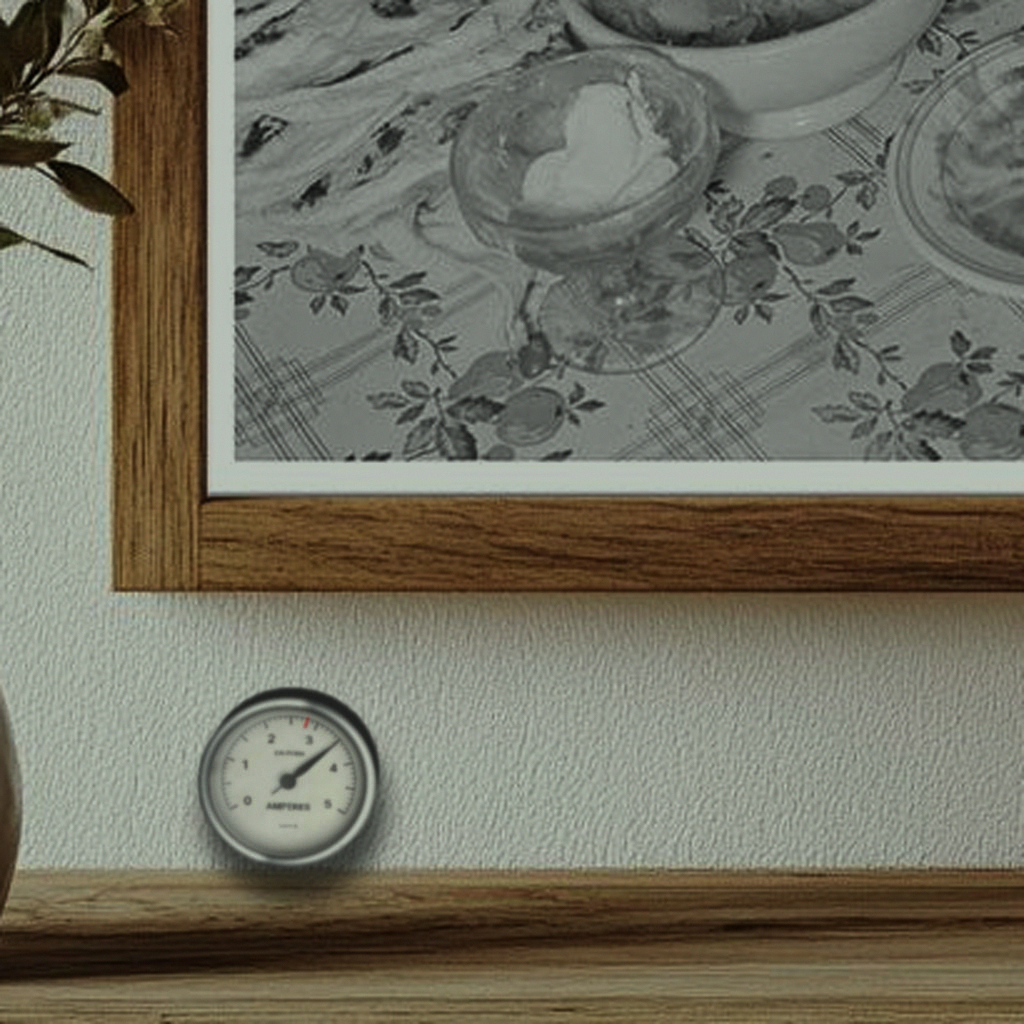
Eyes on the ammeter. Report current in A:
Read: 3.5 A
